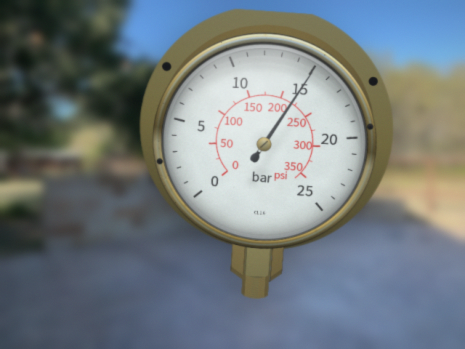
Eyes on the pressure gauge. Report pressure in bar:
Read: 15 bar
